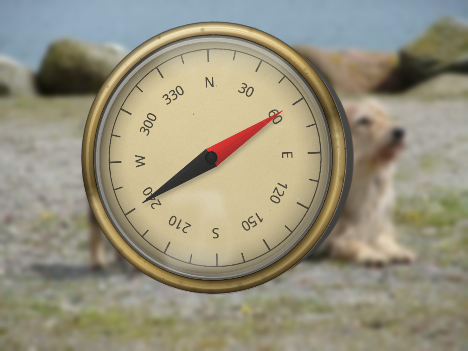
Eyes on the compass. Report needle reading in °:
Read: 60 °
